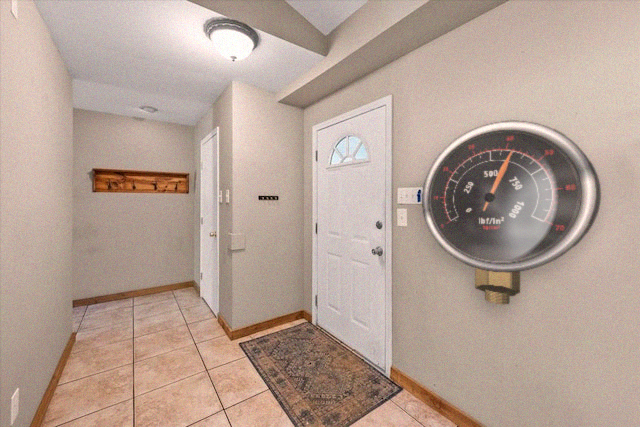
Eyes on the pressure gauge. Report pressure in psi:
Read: 600 psi
